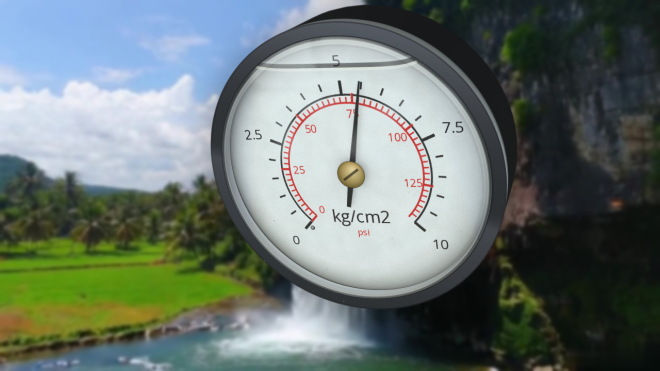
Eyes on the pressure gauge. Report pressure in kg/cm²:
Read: 5.5 kg/cm²
